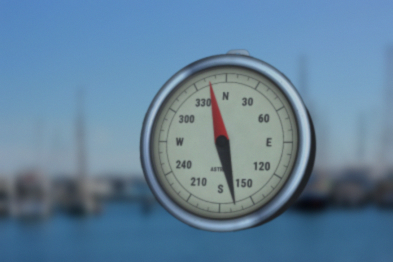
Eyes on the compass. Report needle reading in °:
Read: 345 °
